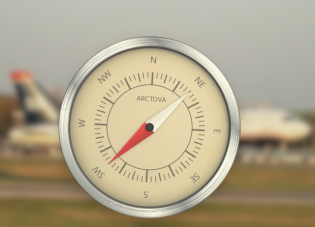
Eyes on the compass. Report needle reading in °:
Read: 225 °
